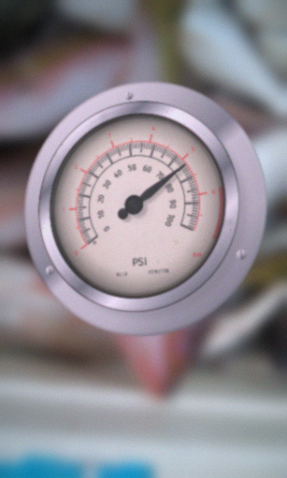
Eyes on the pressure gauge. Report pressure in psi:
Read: 75 psi
